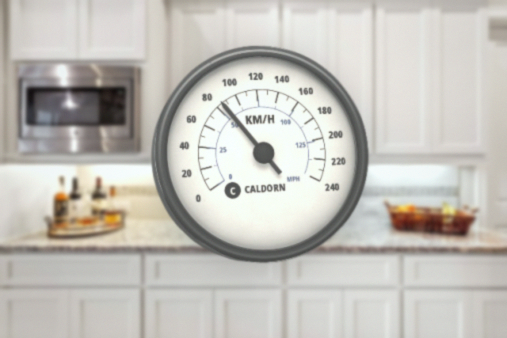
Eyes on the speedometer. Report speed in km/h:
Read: 85 km/h
